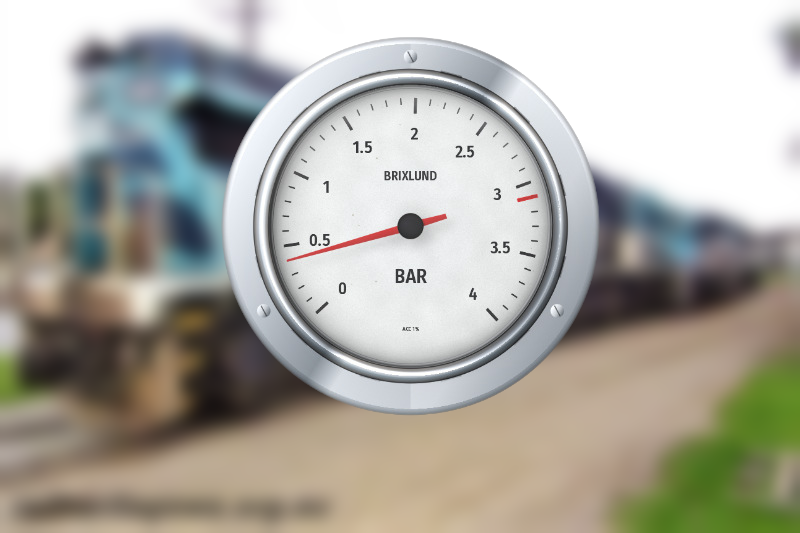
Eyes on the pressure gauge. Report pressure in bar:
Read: 0.4 bar
